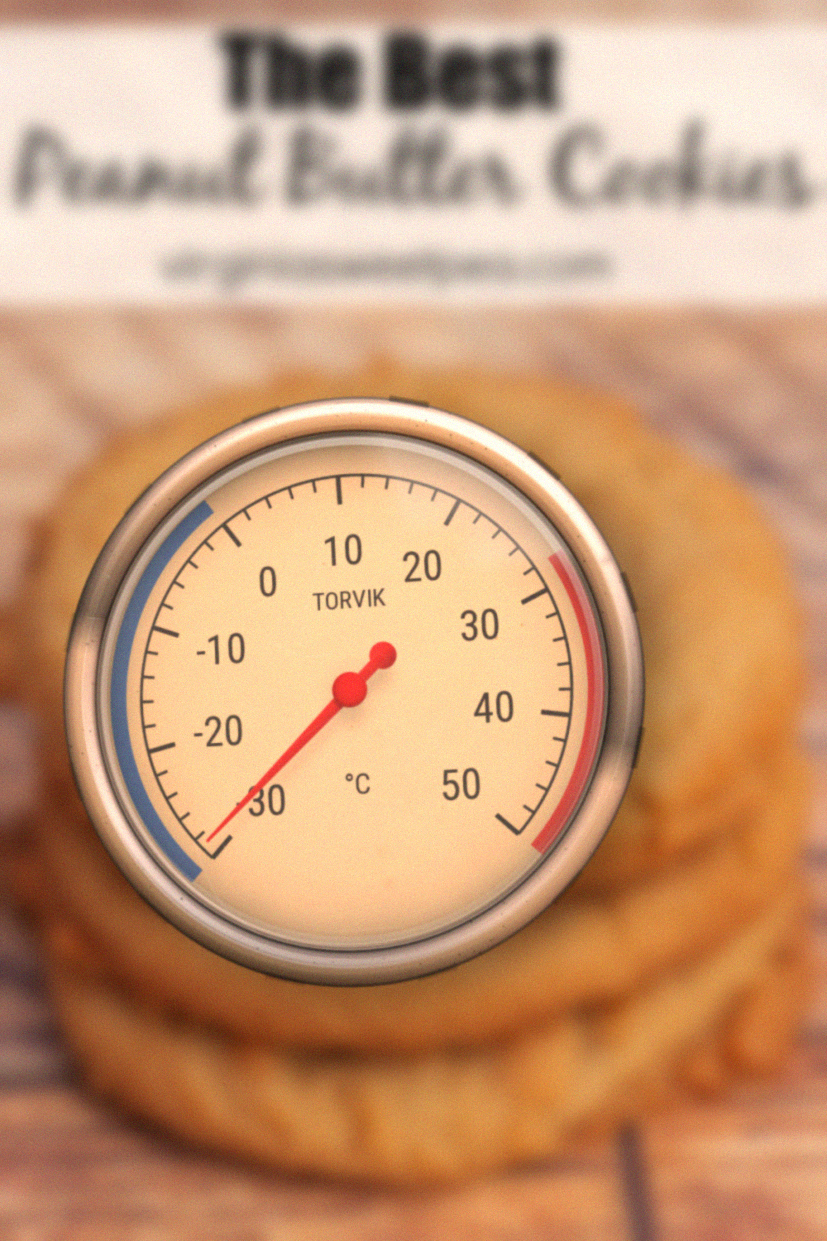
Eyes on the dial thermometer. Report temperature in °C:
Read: -29 °C
